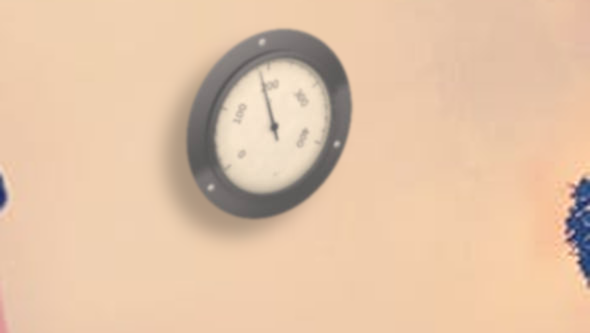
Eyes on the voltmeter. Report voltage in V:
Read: 180 V
